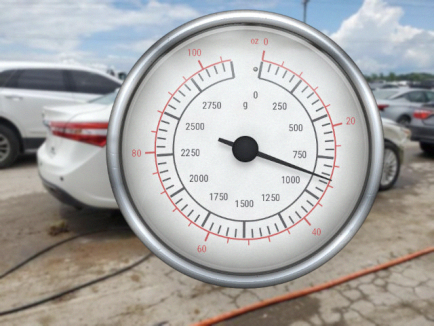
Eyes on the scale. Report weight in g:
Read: 875 g
